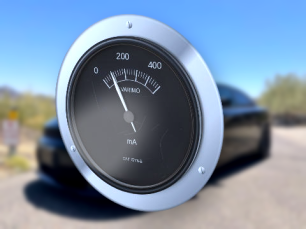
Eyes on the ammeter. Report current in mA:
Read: 100 mA
